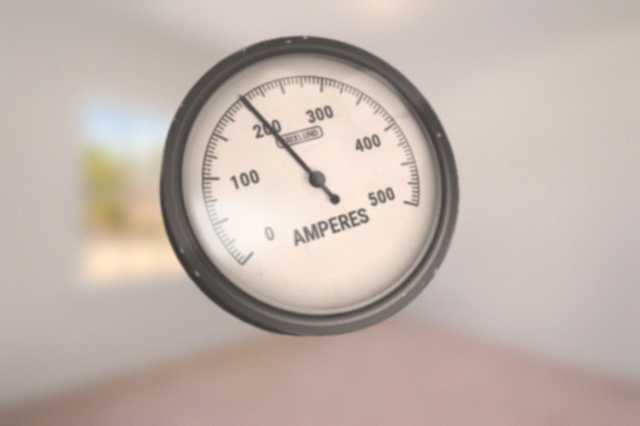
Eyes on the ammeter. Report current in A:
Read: 200 A
